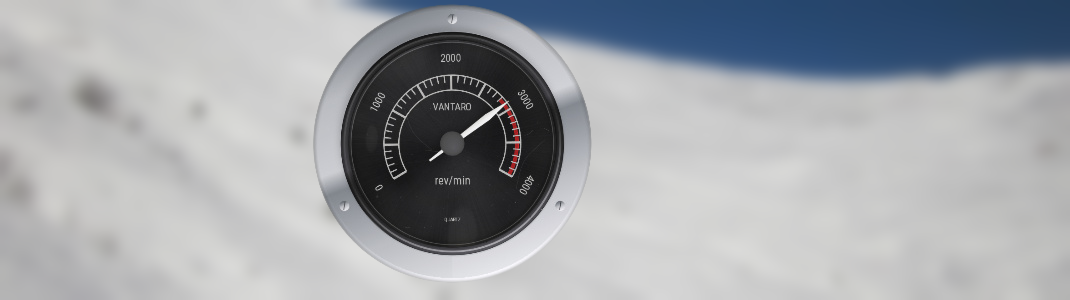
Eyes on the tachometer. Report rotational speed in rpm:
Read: 2900 rpm
